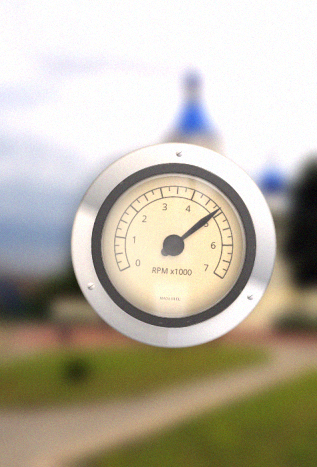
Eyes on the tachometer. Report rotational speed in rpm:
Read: 4875 rpm
